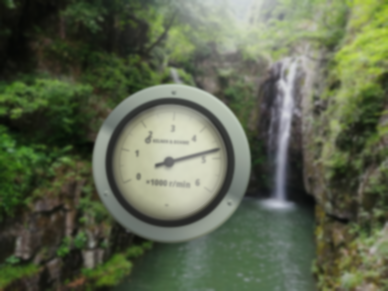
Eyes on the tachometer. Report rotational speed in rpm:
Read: 4750 rpm
